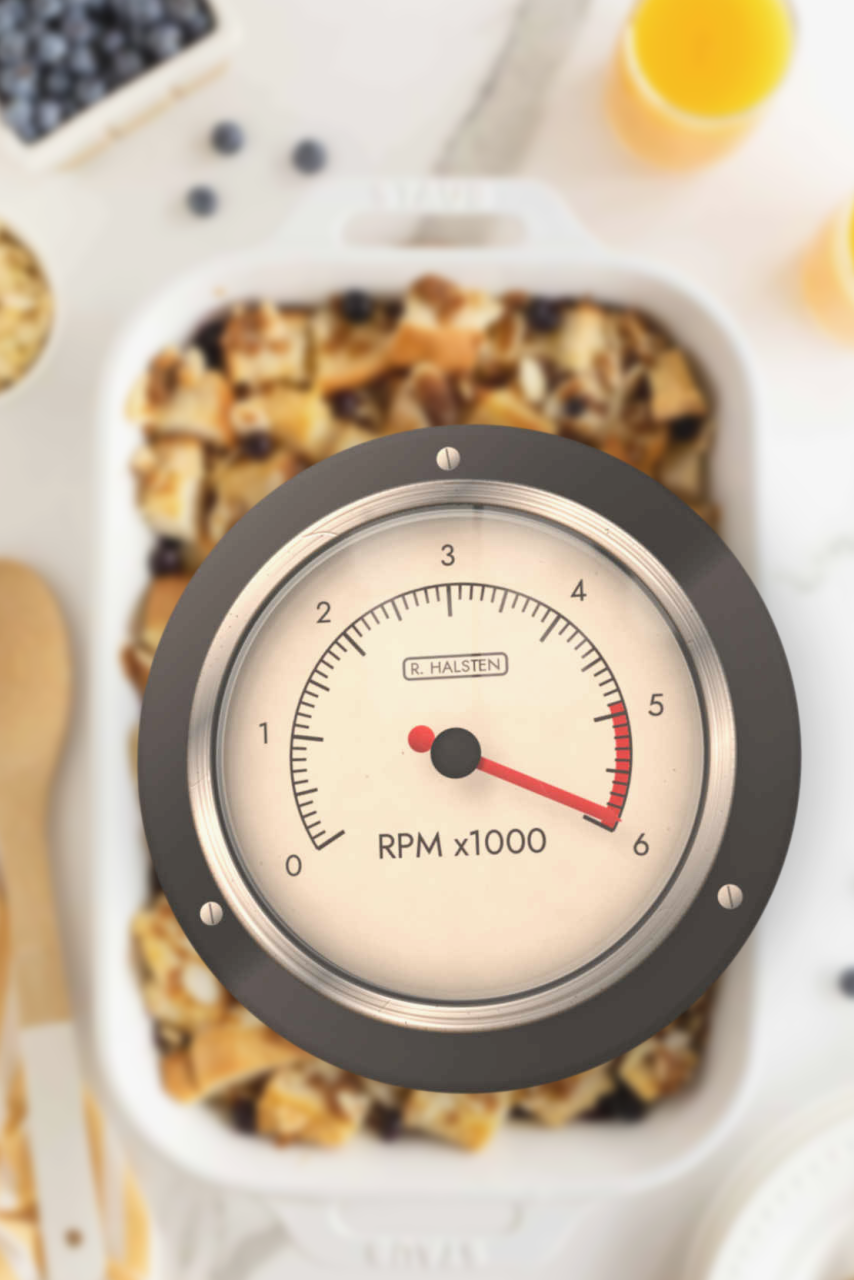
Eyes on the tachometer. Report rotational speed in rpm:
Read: 5900 rpm
